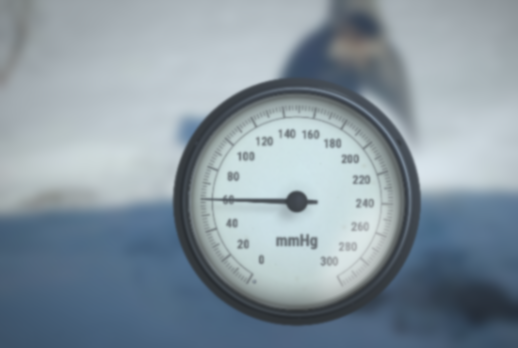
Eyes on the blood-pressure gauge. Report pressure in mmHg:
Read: 60 mmHg
